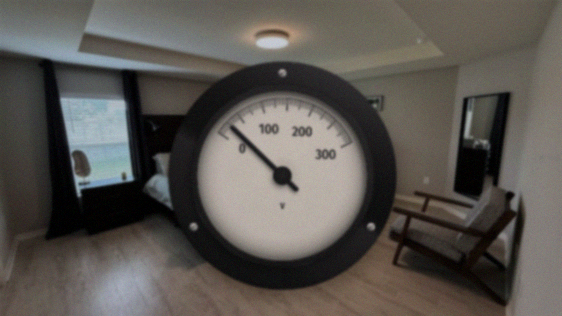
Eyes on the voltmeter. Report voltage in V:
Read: 25 V
